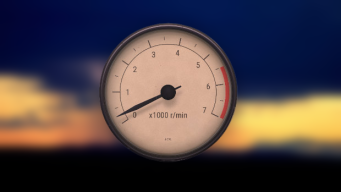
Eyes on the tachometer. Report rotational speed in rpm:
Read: 250 rpm
